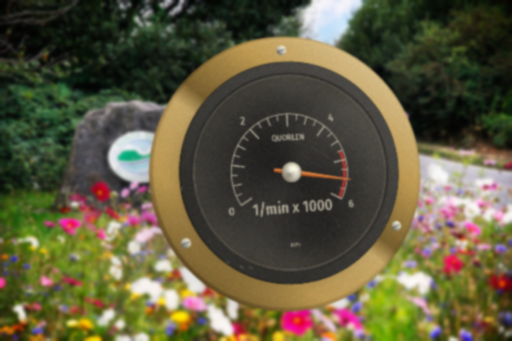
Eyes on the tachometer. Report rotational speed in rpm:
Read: 5500 rpm
